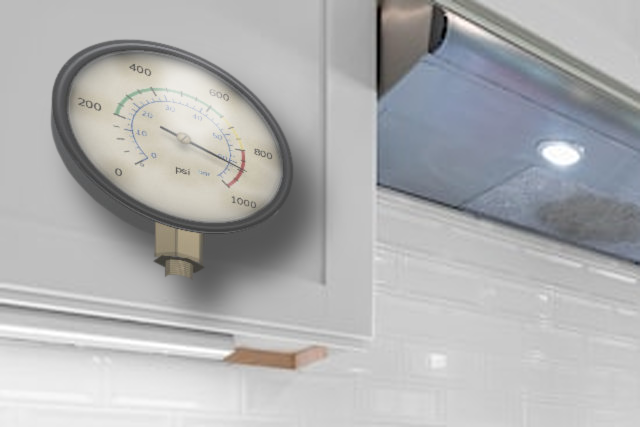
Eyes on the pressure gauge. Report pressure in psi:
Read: 900 psi
